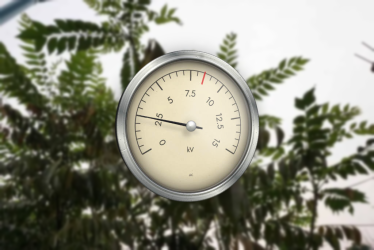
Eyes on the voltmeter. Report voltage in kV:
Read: 2.5 kV
